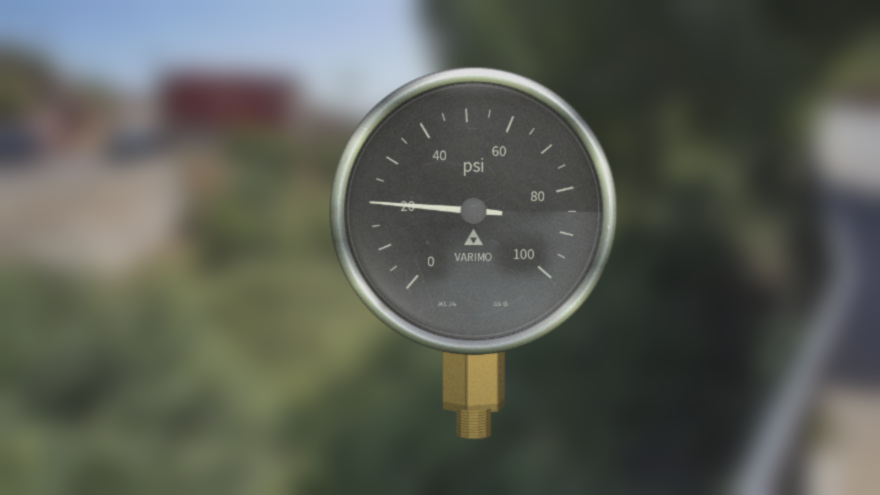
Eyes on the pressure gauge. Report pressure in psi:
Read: 20 psi
